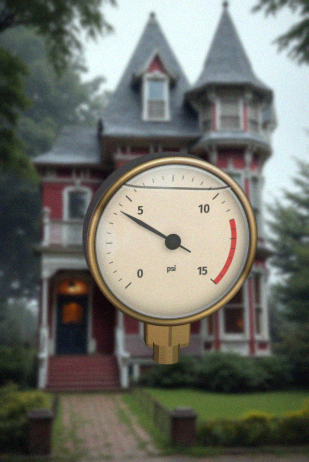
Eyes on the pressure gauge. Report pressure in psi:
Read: 4.25 psi
